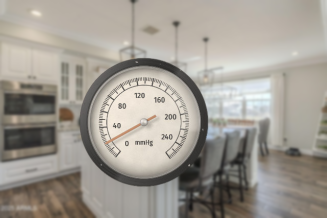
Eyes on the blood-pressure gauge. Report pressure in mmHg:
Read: 20 mmHg
